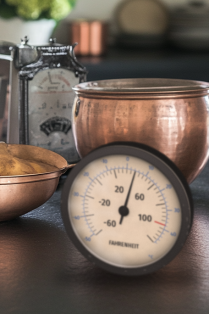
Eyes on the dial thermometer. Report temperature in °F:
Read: 40 °F
